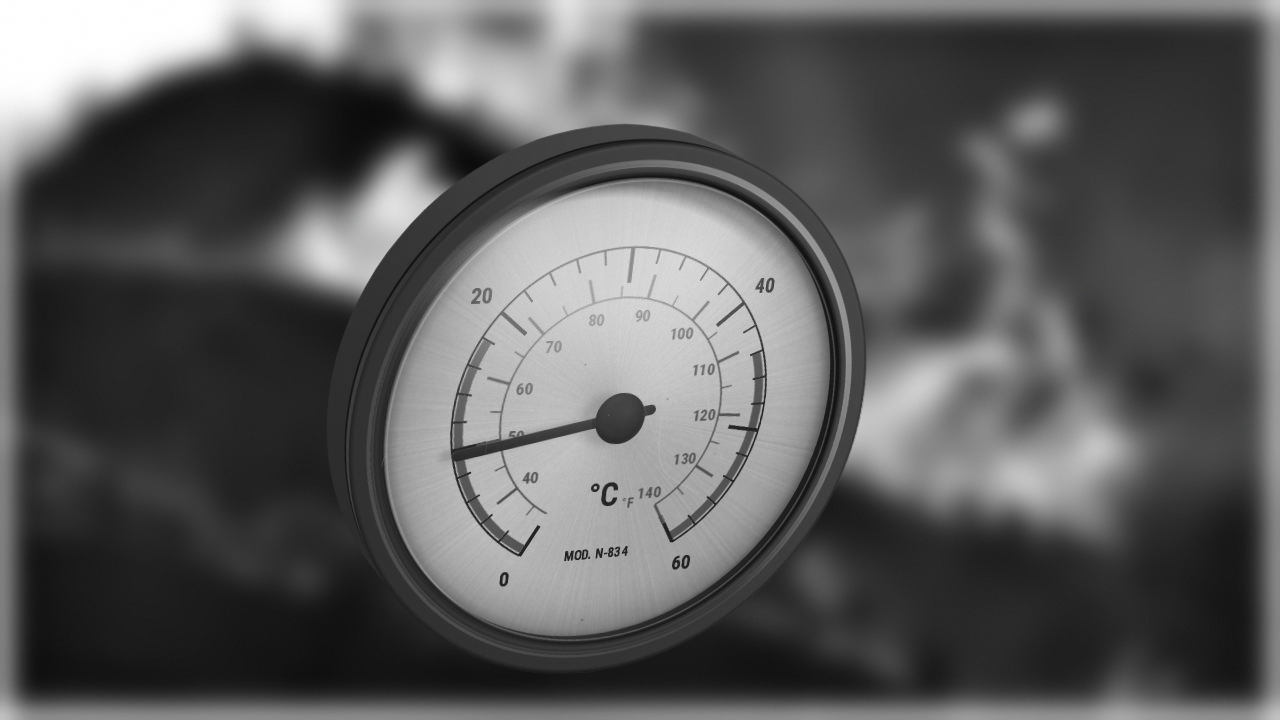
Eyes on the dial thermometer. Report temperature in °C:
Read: 10 °C
